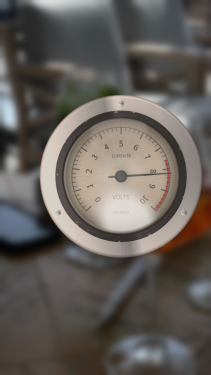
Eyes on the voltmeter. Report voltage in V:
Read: 8.2 V
